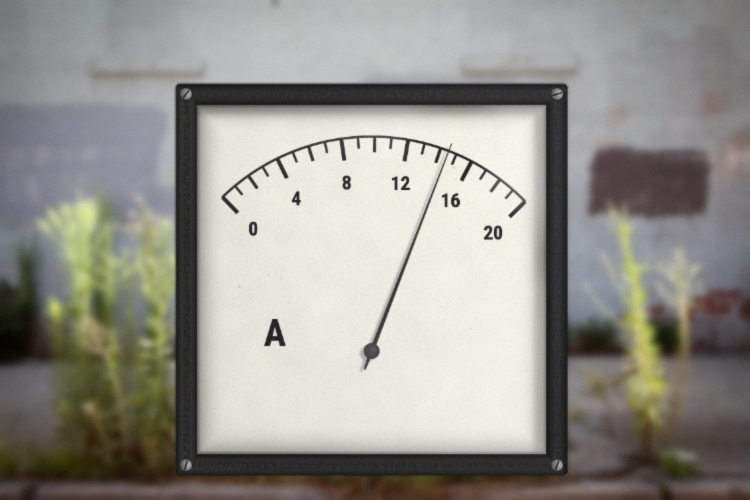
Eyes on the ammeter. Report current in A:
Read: 14.5 A
